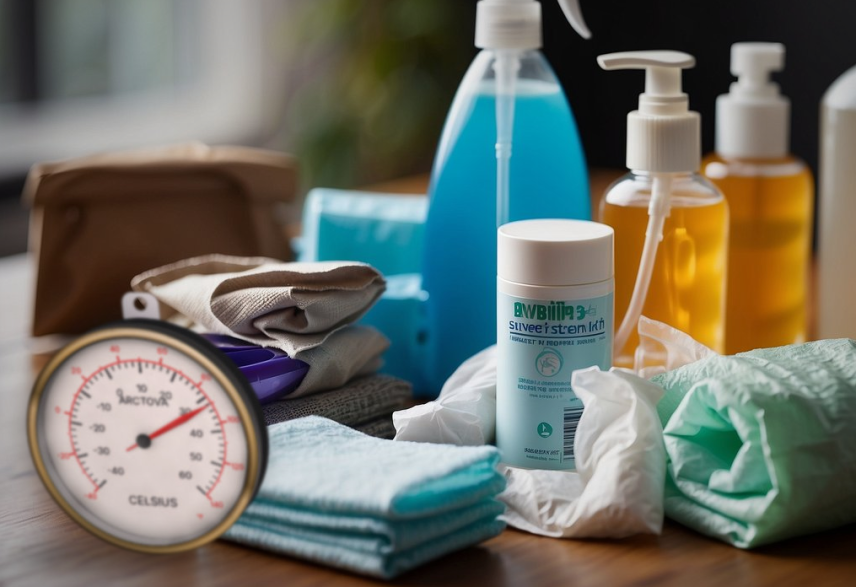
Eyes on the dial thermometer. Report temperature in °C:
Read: 32 °C
